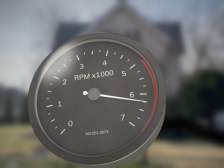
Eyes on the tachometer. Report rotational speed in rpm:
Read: 6250 rpm
